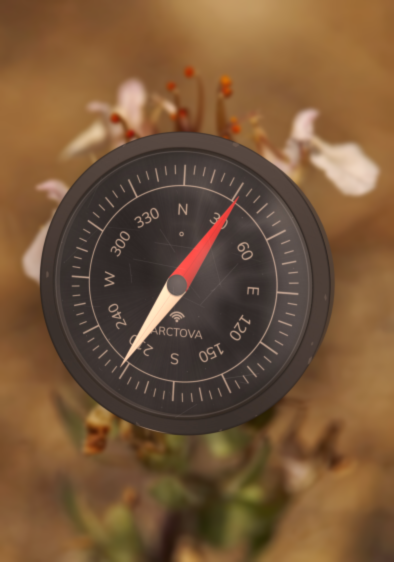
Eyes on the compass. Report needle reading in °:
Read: 32.5 °
